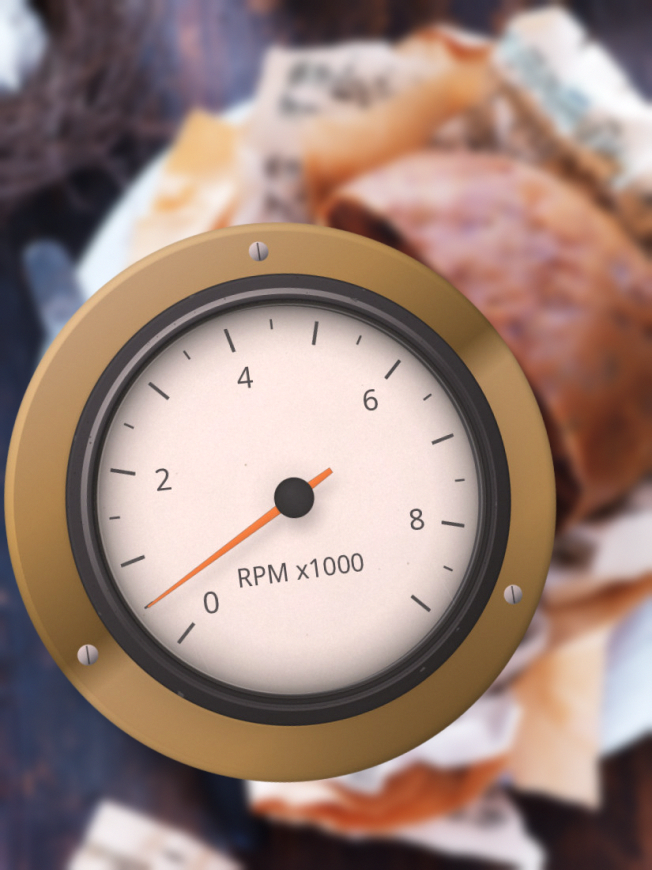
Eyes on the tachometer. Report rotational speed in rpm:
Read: 500 rpm
